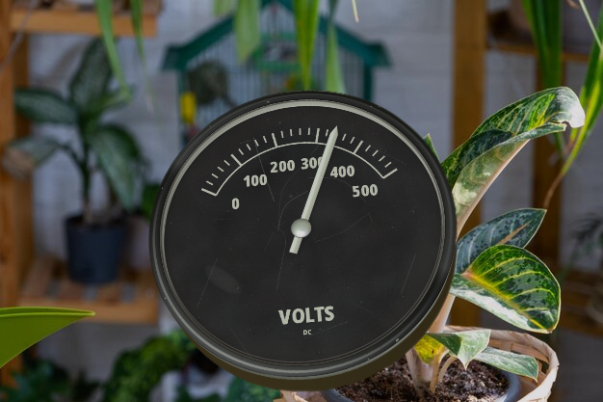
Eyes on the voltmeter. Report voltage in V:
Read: 340 V
